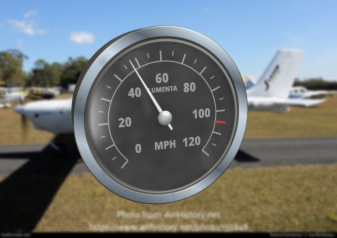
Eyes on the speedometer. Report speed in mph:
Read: 47.5 mph
